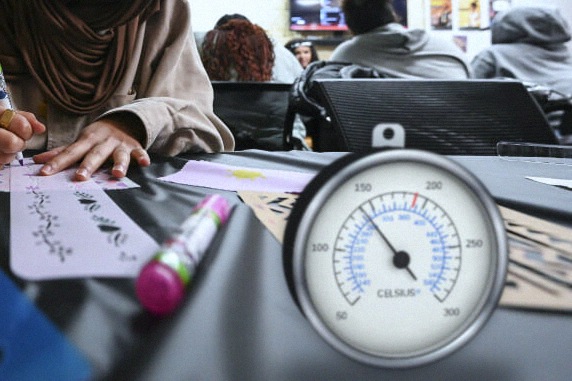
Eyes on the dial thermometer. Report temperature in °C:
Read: 140 °C
